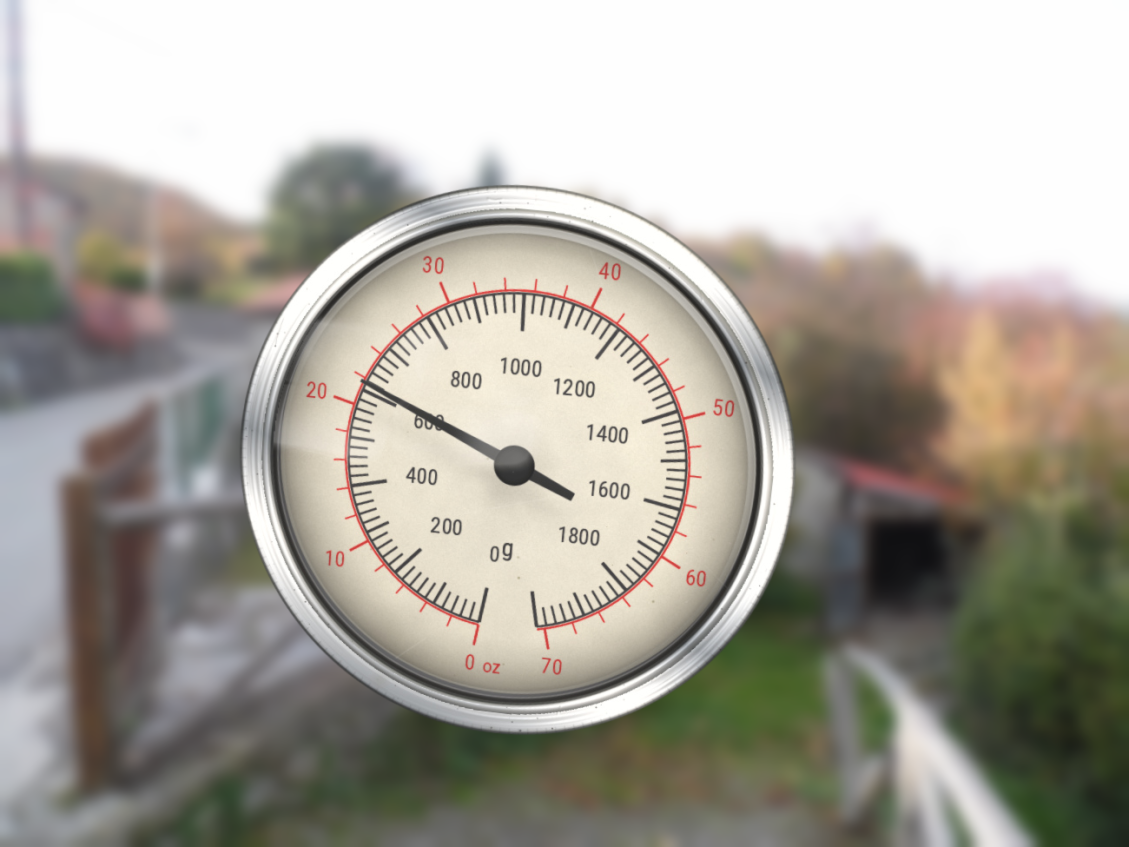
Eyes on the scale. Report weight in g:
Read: 620 g
